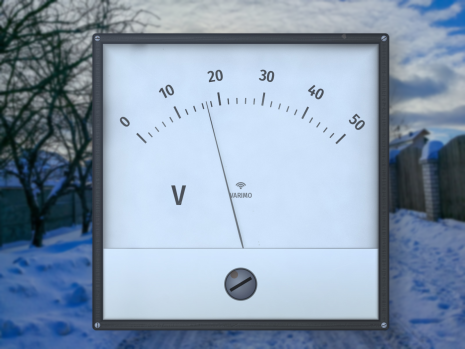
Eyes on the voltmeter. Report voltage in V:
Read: 17 V
